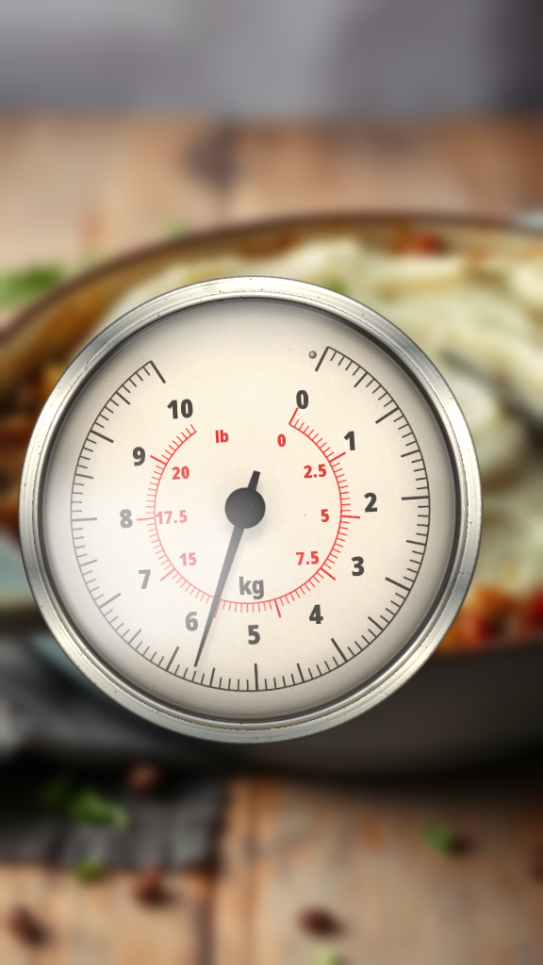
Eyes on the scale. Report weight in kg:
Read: 5.7 kg
